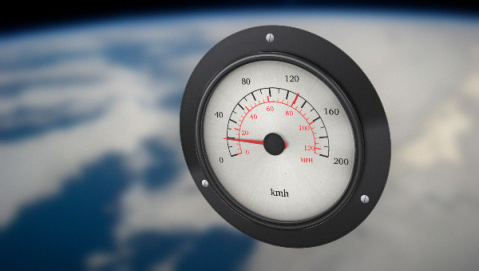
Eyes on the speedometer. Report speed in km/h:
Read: 20 km/h
